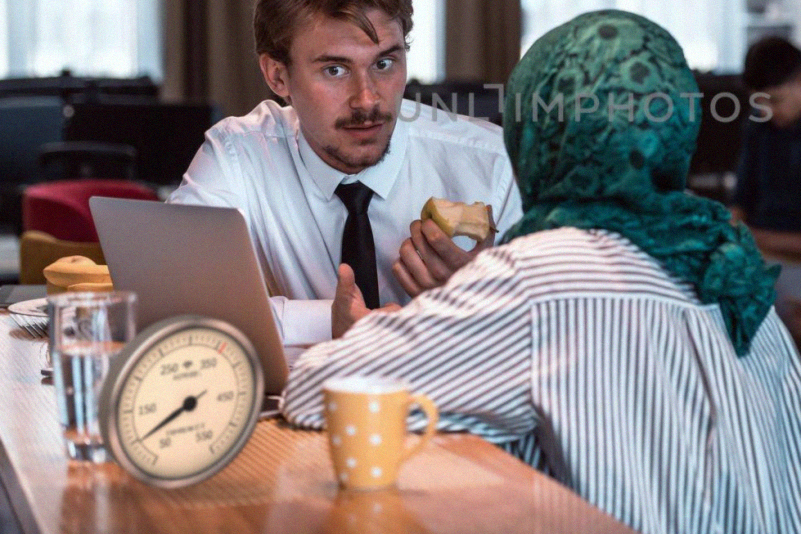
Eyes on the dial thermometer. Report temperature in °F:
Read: 100 °F
